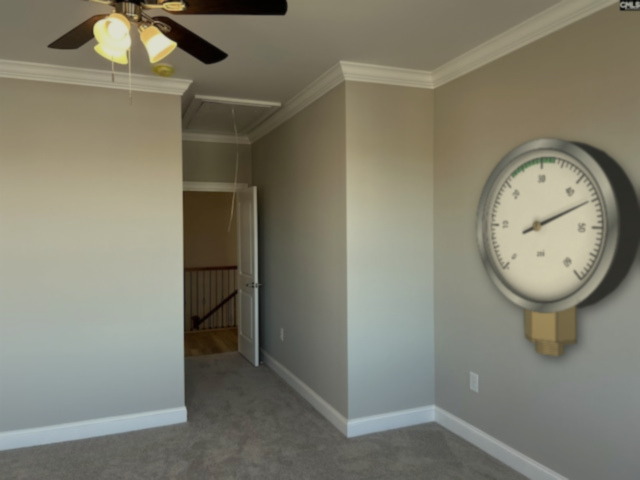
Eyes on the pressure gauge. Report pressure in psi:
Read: 45 psi
